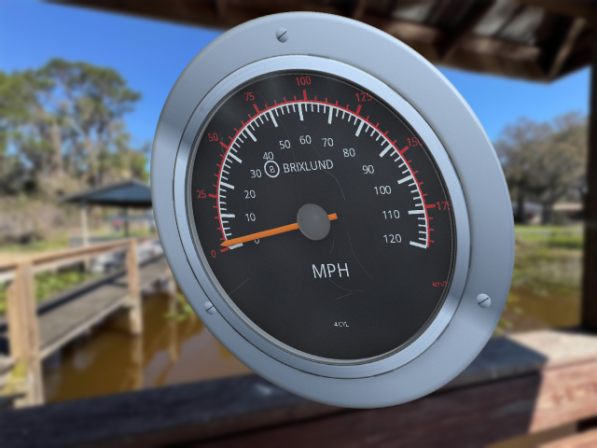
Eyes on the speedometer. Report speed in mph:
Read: 2 mph
